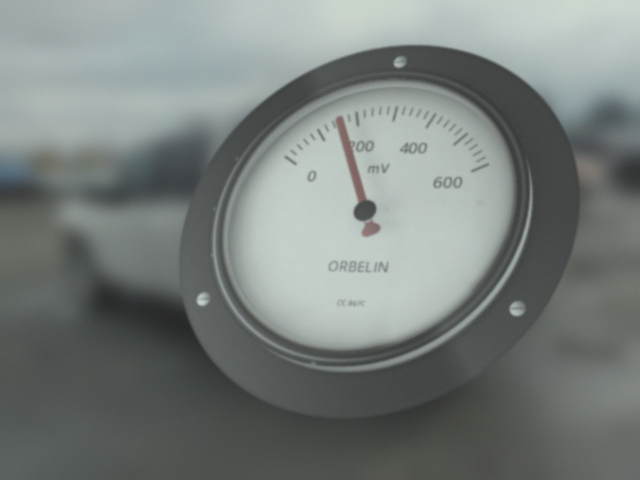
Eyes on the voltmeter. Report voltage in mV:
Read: 160 mV
